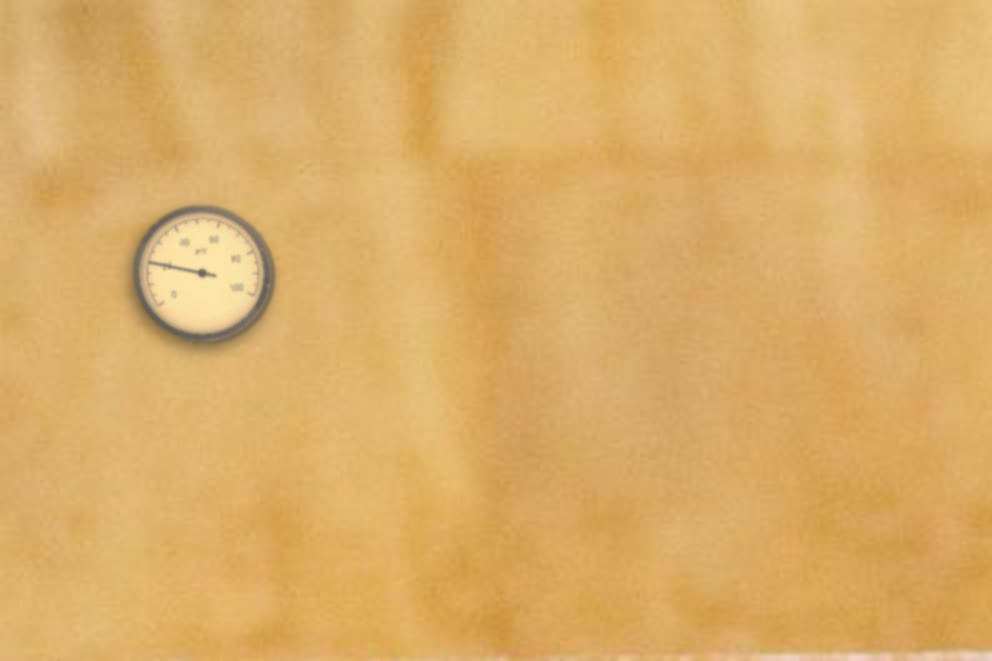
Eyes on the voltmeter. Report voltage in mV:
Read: 20 mV
